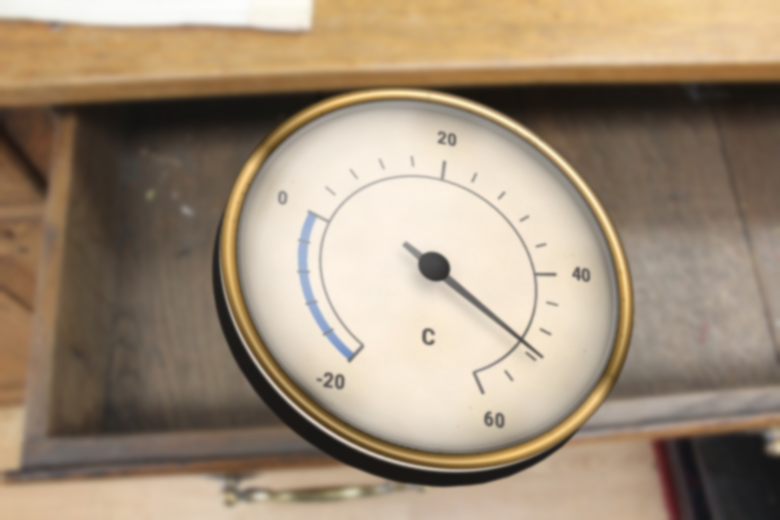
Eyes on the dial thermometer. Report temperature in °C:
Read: 52 °C
